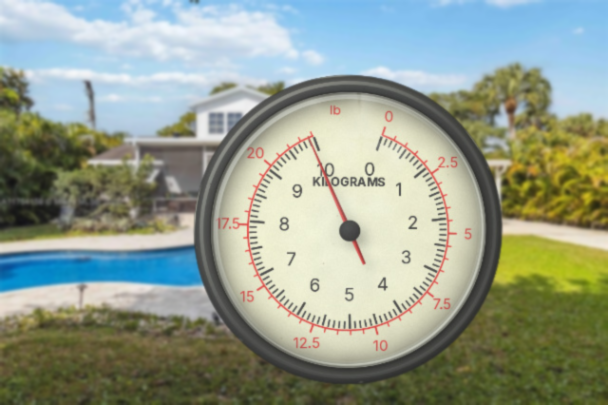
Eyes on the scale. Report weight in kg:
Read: 9.9 kg
